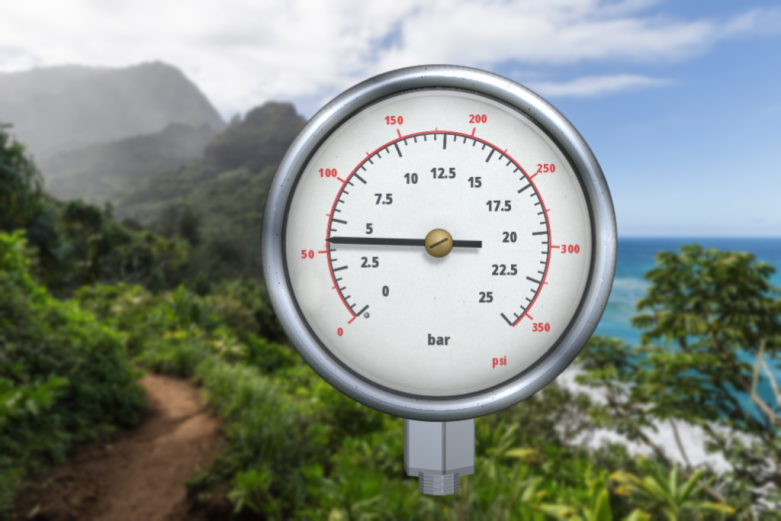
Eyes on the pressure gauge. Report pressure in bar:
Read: 4 bar
